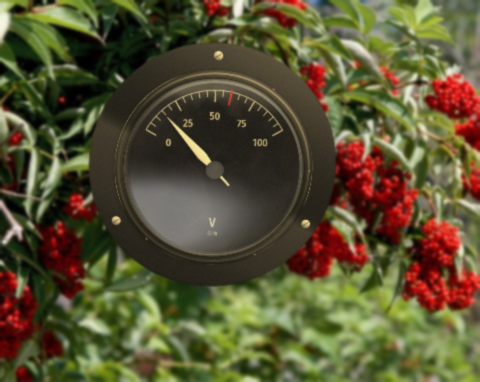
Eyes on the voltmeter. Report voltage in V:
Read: 15 V
